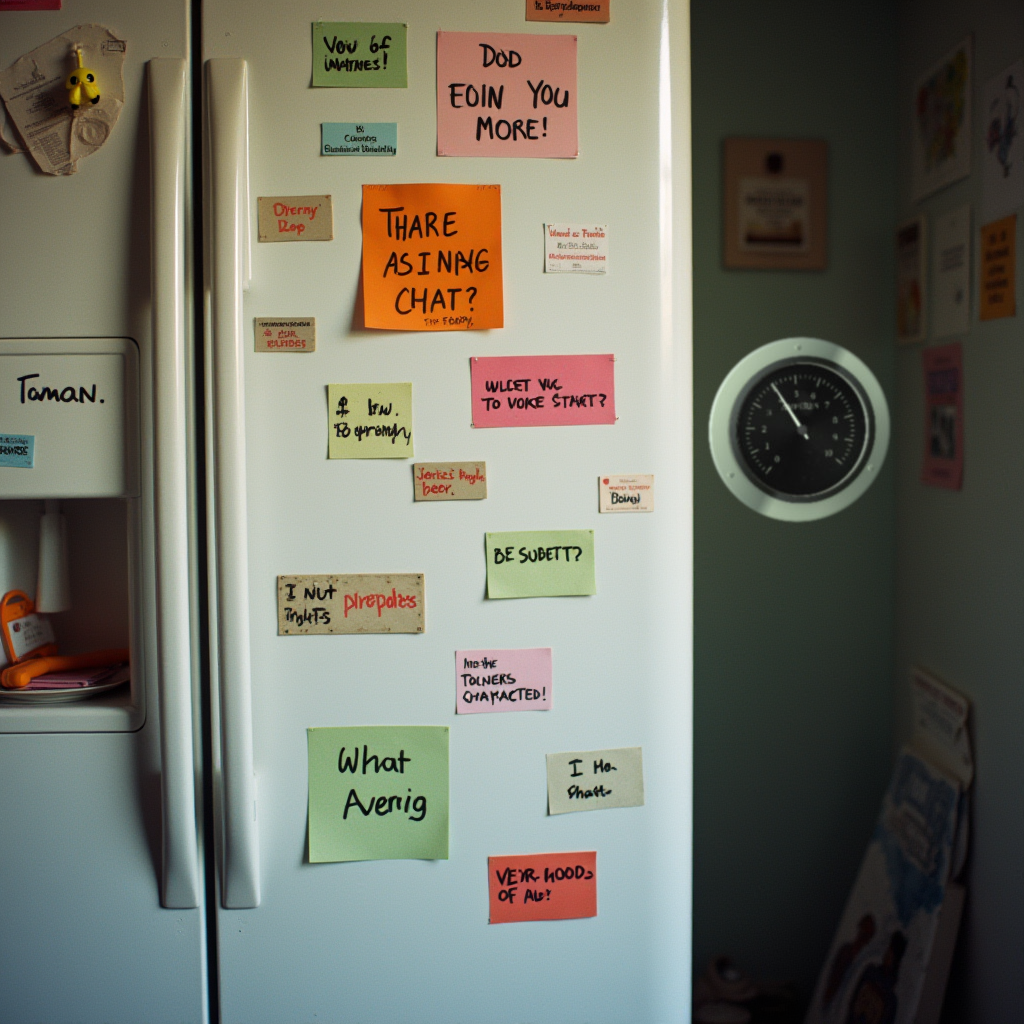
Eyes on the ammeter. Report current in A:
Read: 4 A
